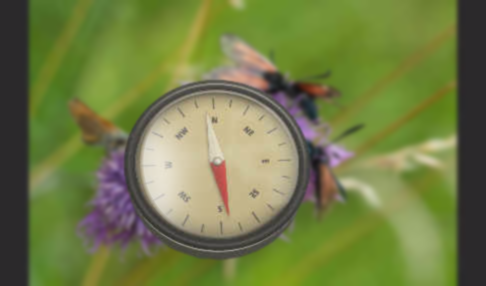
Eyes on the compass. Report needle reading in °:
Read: 172.5 °
